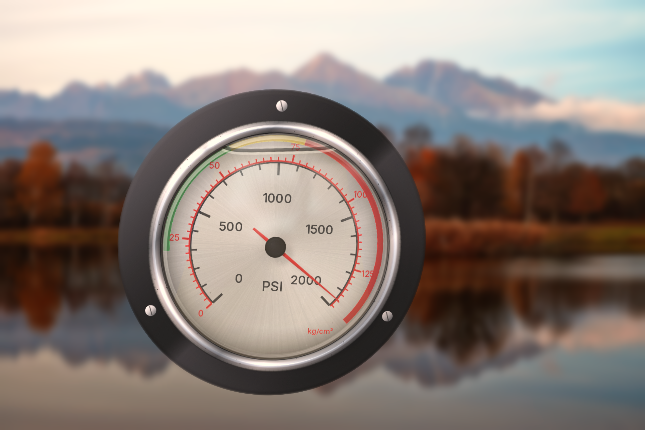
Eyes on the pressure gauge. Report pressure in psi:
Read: 1950 psi
